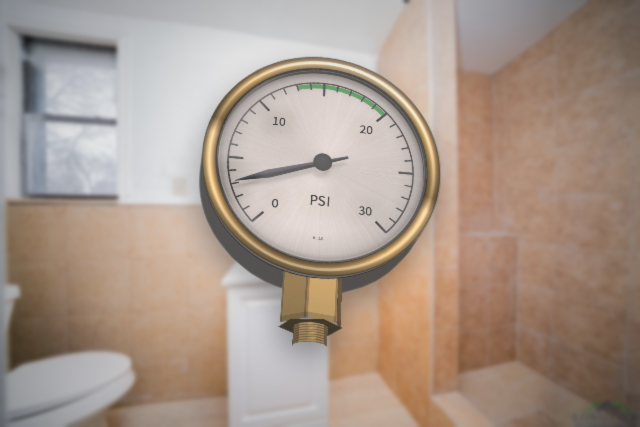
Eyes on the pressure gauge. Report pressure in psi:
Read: 3 psi
